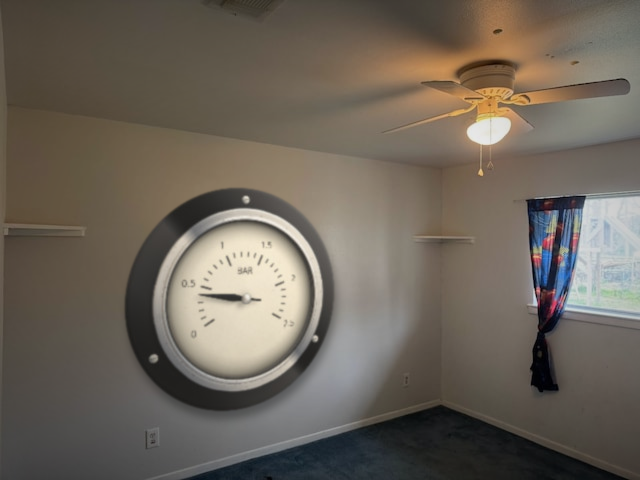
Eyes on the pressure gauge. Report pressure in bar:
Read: 0.4 bar
